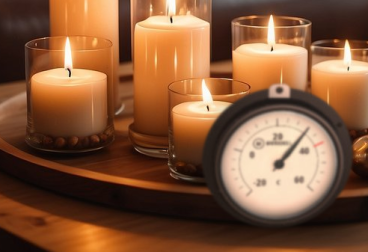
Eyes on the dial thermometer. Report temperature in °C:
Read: 32 °C
